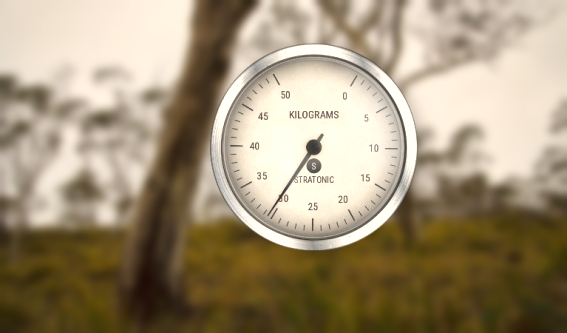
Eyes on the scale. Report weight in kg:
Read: 30.5 kg
